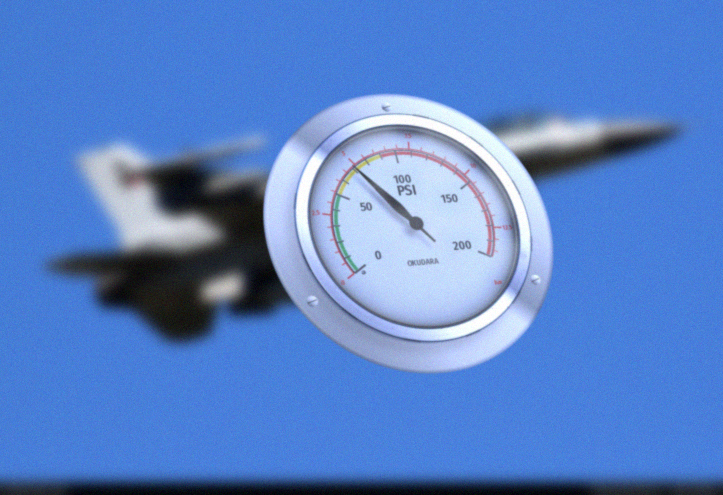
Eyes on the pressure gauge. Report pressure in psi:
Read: 70 psi
